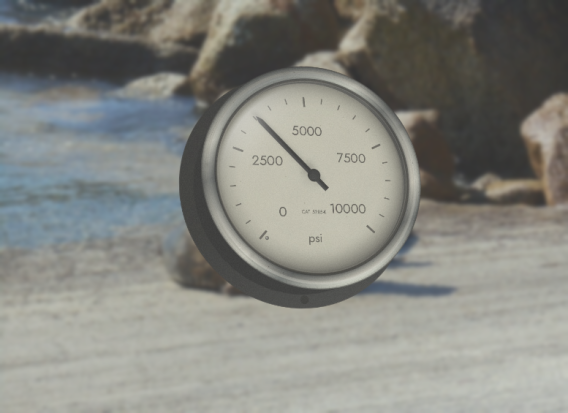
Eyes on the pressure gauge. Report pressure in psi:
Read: 3500 psi
